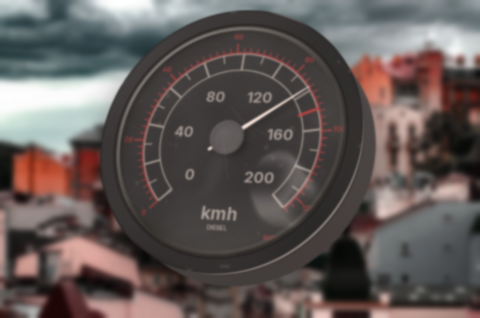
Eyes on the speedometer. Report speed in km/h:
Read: 140 km/h
